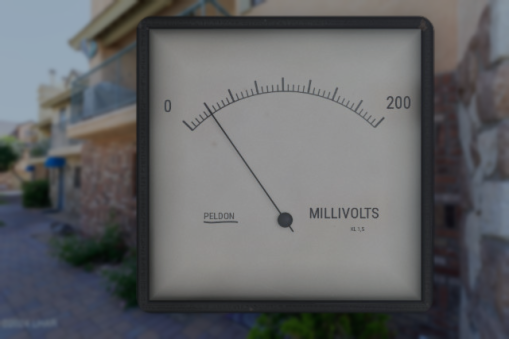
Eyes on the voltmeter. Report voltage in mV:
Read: 25 mV
